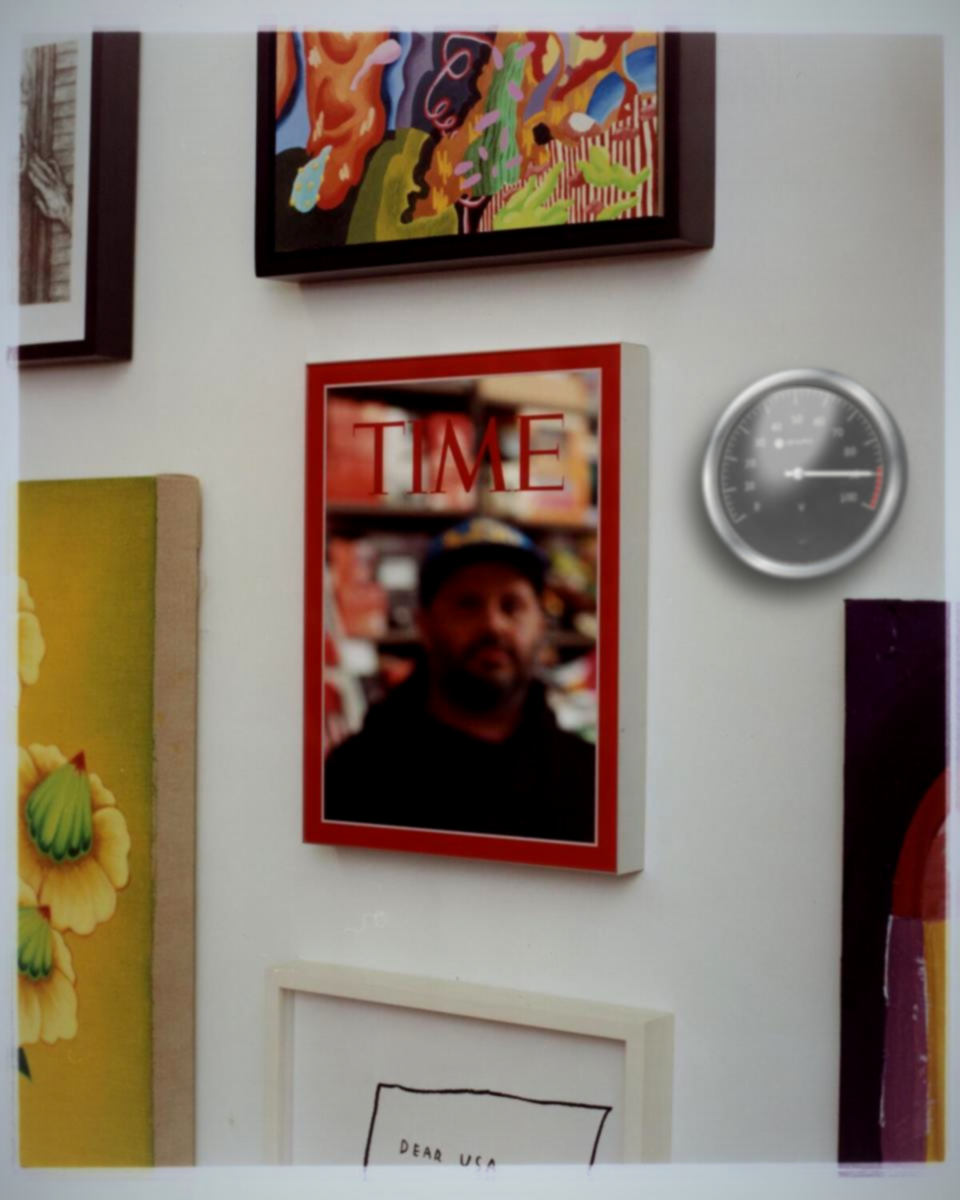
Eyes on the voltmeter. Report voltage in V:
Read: 90 V
